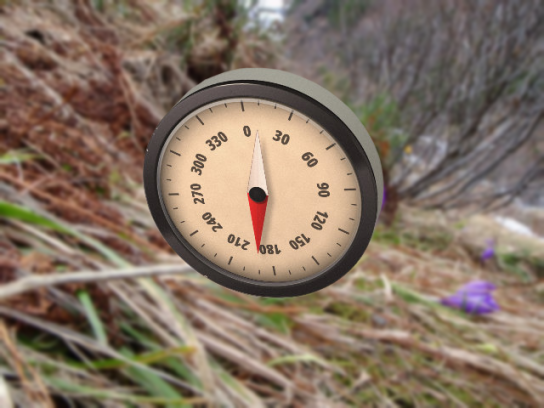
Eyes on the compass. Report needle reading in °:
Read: 190 °
